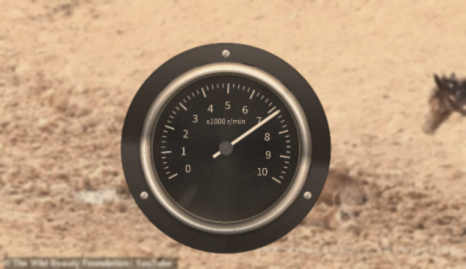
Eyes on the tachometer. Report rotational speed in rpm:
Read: 7200 rpm
